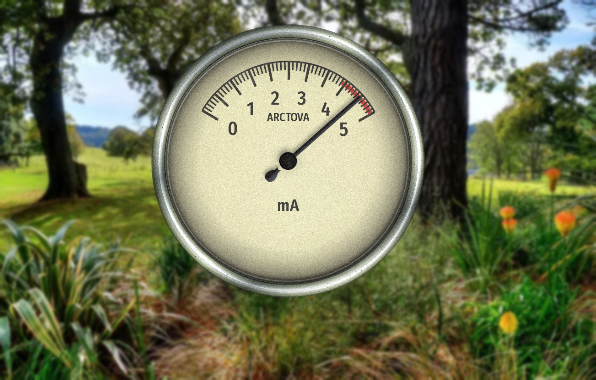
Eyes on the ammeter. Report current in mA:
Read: 4.5 mA
